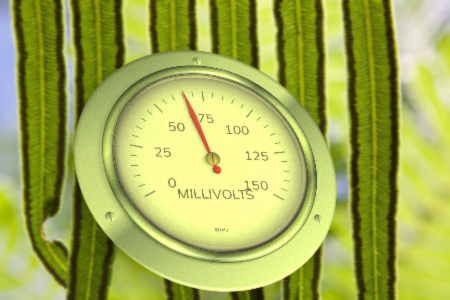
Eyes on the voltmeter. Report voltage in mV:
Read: 65 mV
